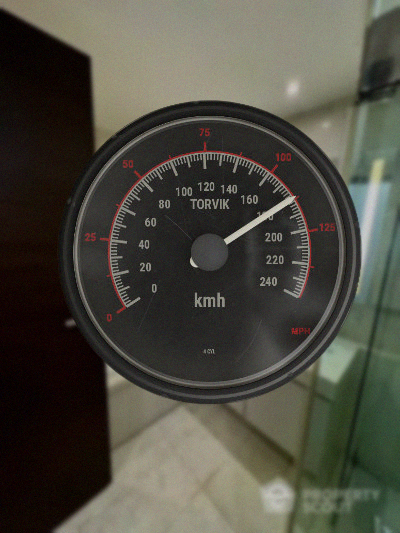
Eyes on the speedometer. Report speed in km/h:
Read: 180 km/h
